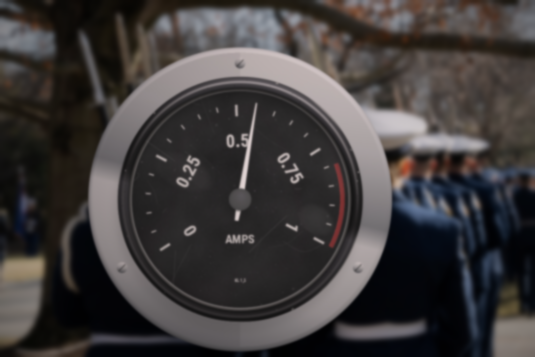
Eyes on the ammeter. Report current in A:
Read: 0.55 A
